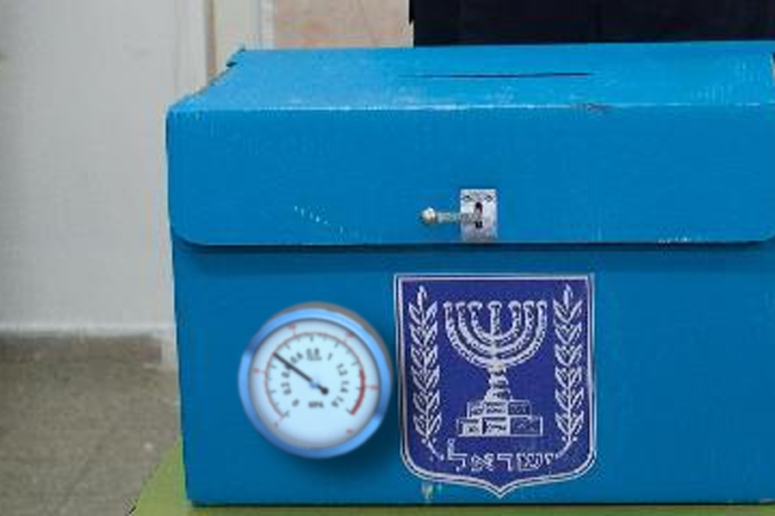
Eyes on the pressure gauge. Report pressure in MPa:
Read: 0.5 MPa
